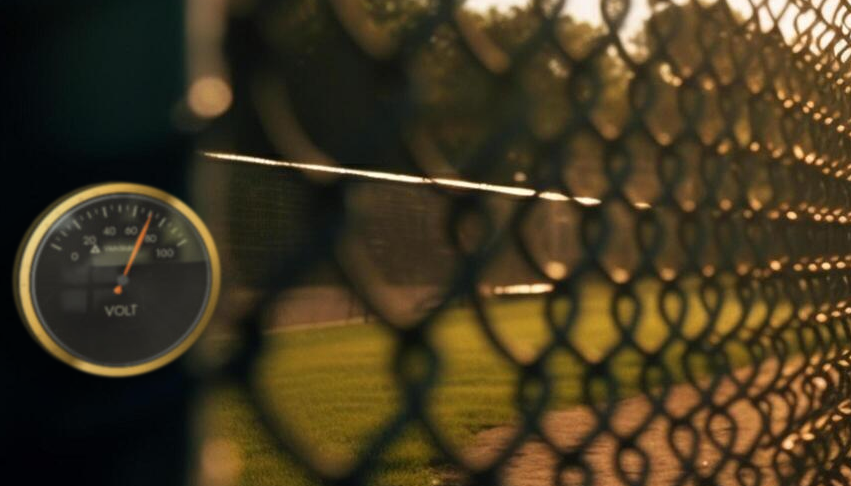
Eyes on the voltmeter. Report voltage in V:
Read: 70 V
